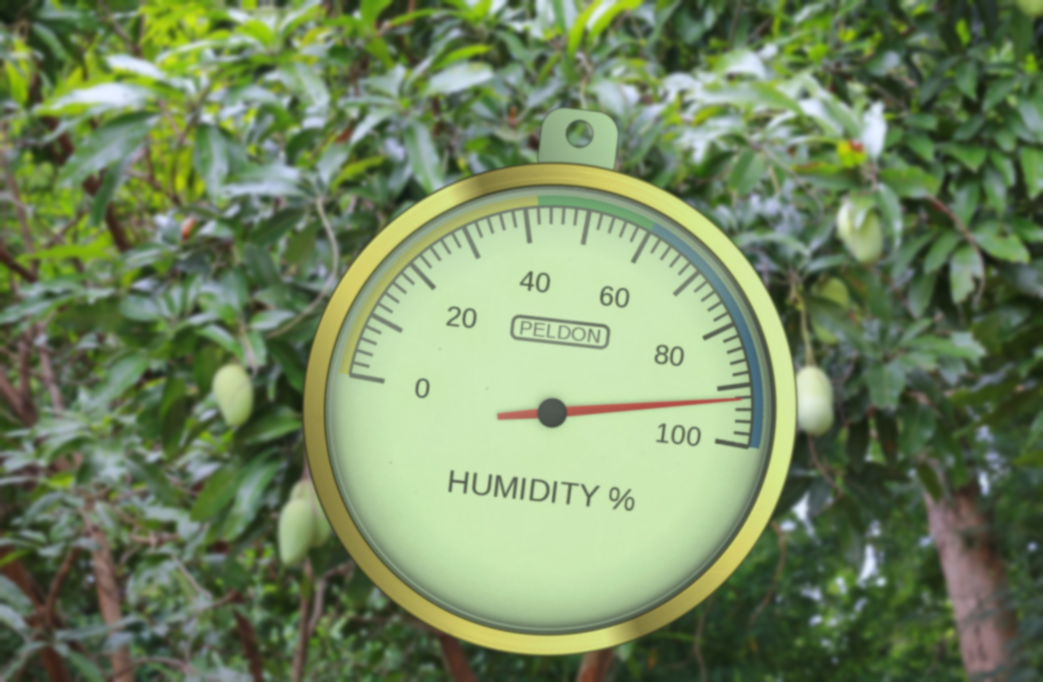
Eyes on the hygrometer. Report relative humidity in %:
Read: 92 %
